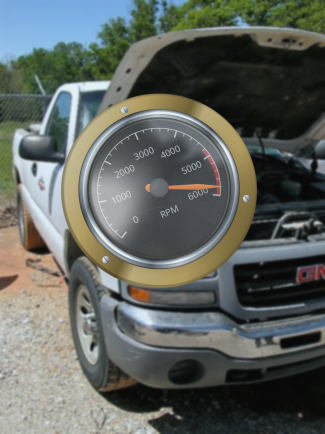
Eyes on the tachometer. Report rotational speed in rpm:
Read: 5800 rpm
